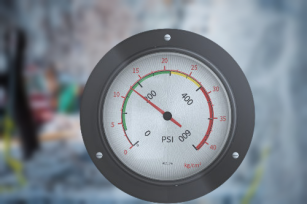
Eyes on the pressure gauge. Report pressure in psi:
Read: 175 psi
